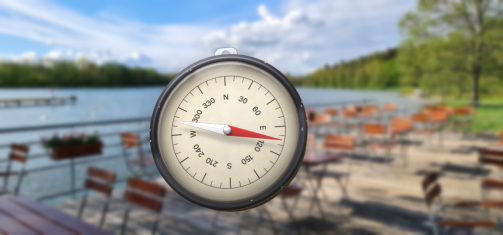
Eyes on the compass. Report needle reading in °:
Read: 105 °
